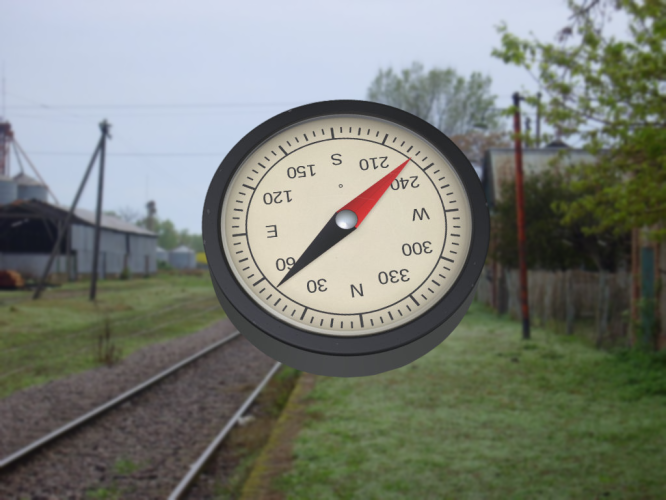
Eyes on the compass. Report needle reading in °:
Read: 230 °
